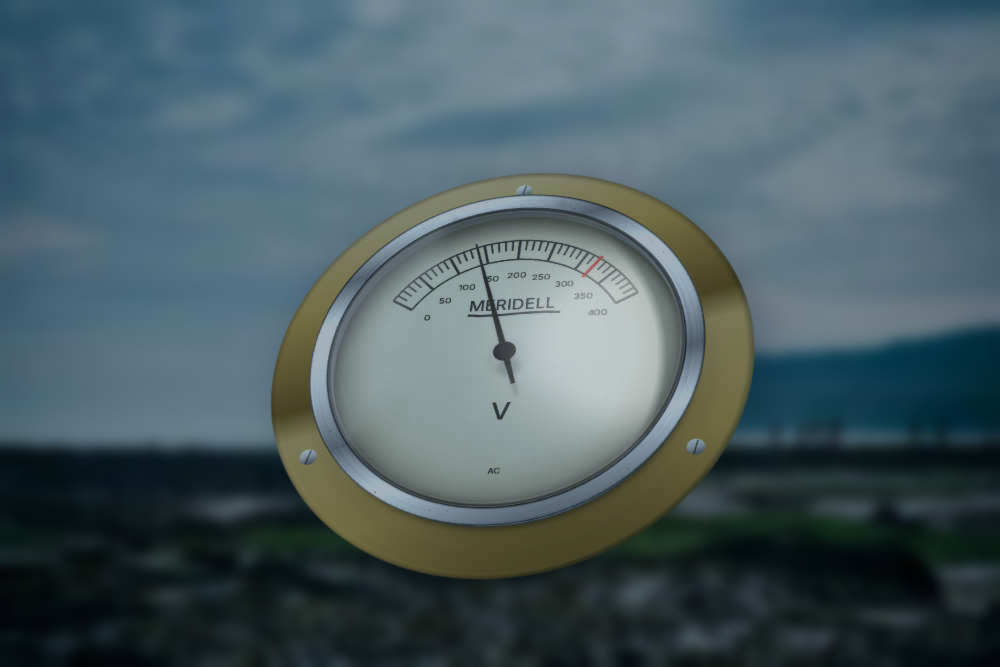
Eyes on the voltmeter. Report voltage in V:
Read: 140 V
